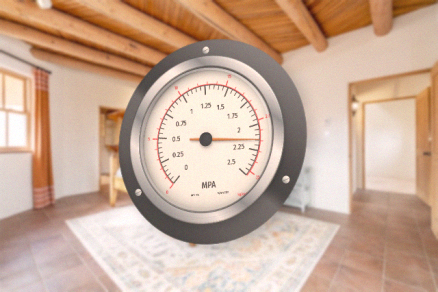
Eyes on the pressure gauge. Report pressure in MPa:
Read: 2.15 MPa
